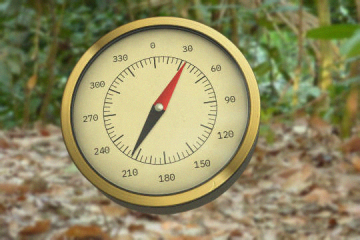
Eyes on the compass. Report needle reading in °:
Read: 35 °
